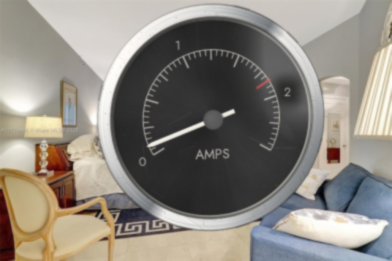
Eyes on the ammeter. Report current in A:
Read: 0.1 A
